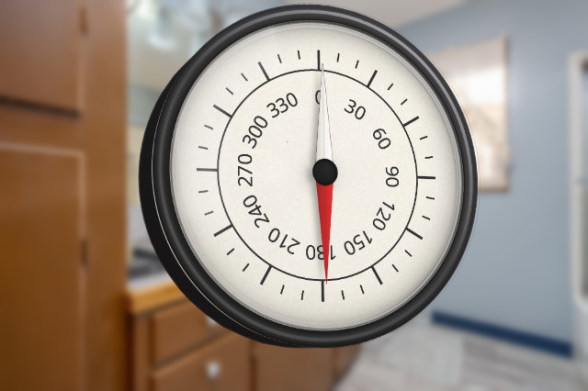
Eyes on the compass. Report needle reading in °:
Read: 180 °
